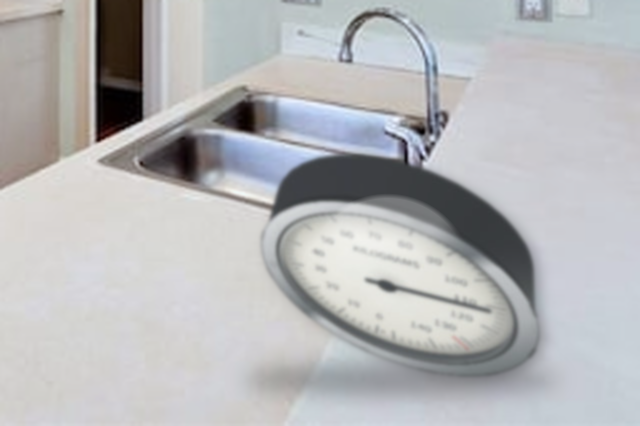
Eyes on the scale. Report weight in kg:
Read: 110 kg
